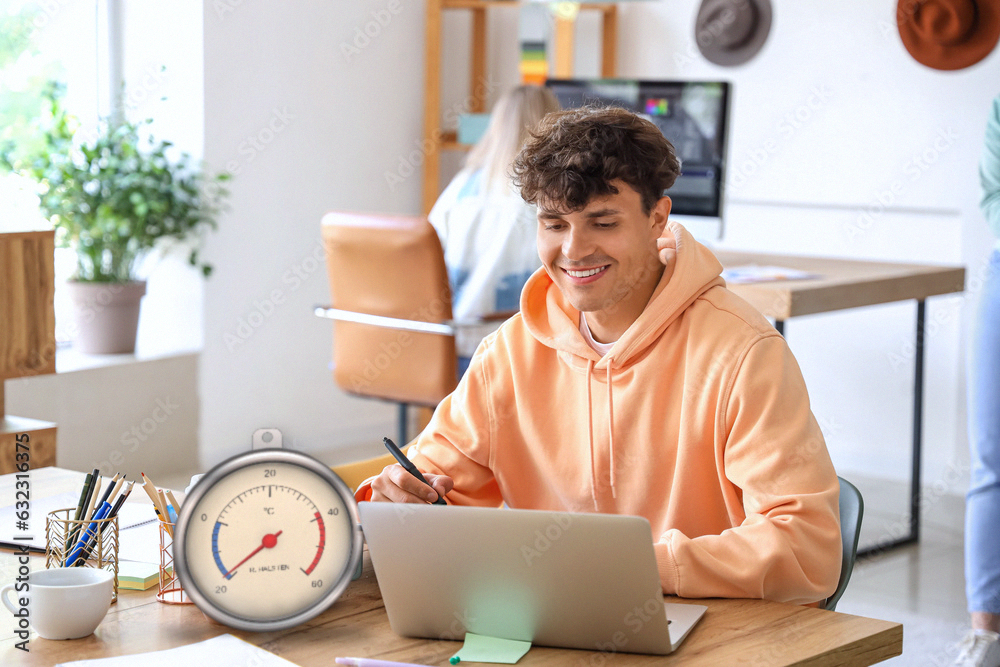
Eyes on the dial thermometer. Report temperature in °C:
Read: -18 °C
